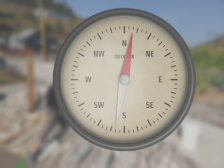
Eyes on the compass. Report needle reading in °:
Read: 10 °
